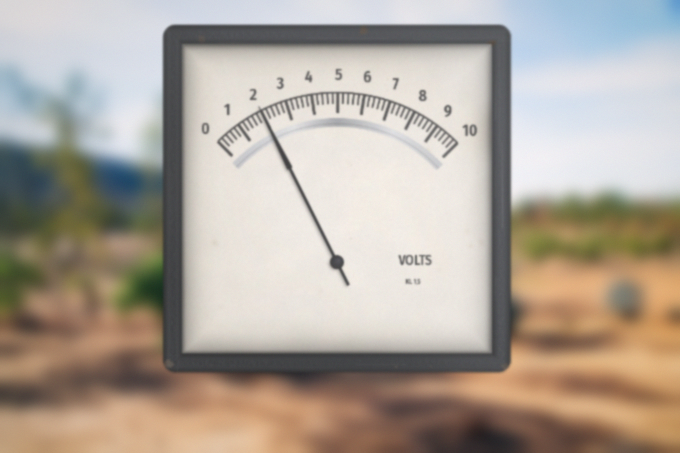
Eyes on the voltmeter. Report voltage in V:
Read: 2 V
